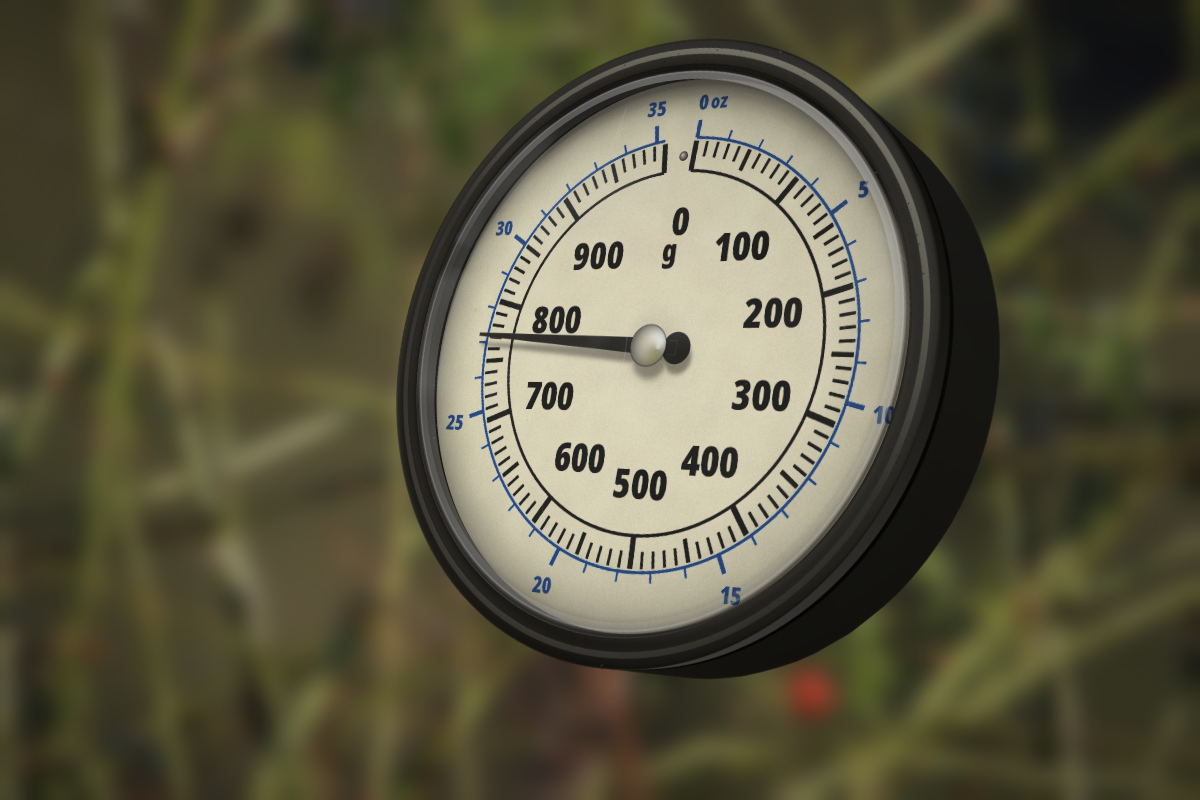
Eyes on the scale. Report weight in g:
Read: 770 g
